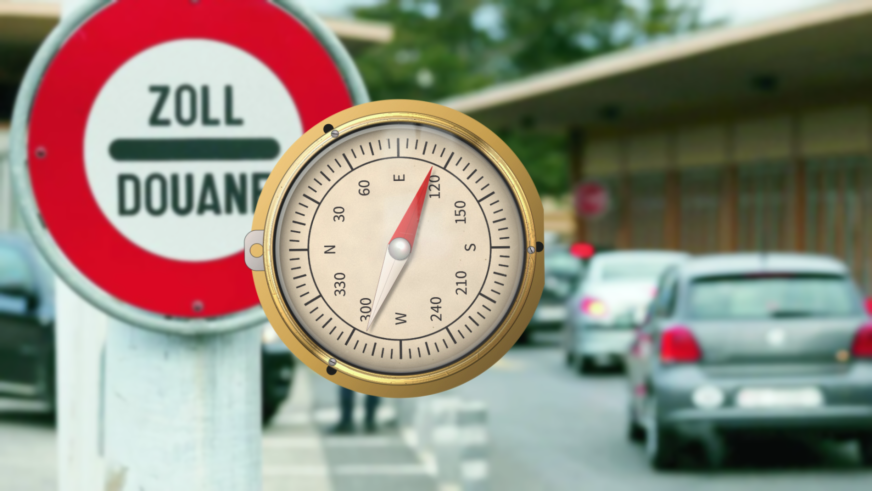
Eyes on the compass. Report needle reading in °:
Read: 112.5 °
